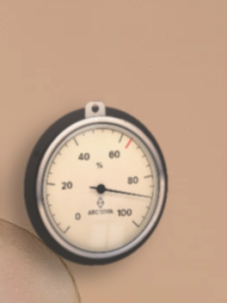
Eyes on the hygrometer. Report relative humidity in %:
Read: 88 %
